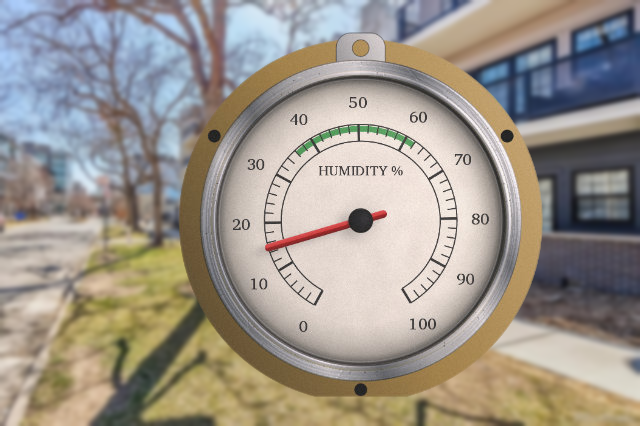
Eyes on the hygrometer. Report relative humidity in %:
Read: 15 %
